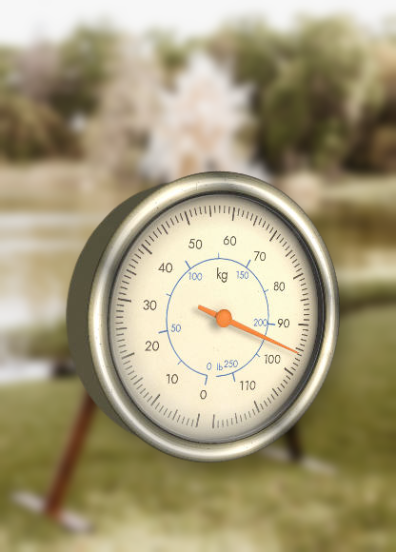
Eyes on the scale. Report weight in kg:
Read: 96 kg
